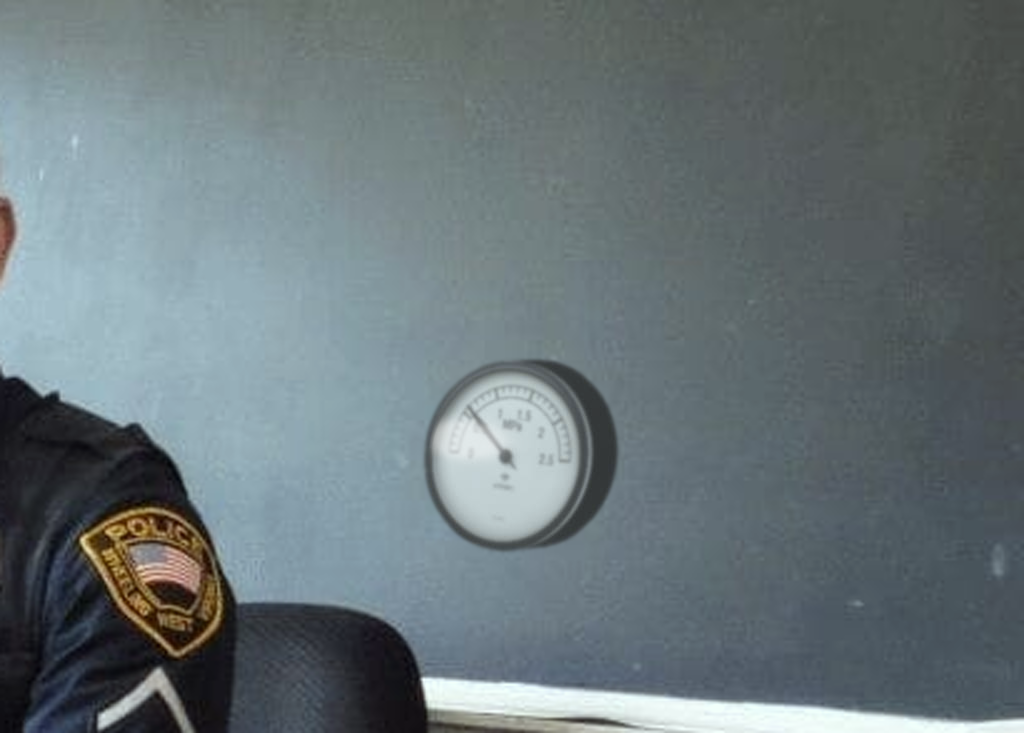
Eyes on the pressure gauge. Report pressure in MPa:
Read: 0.6 MPa
